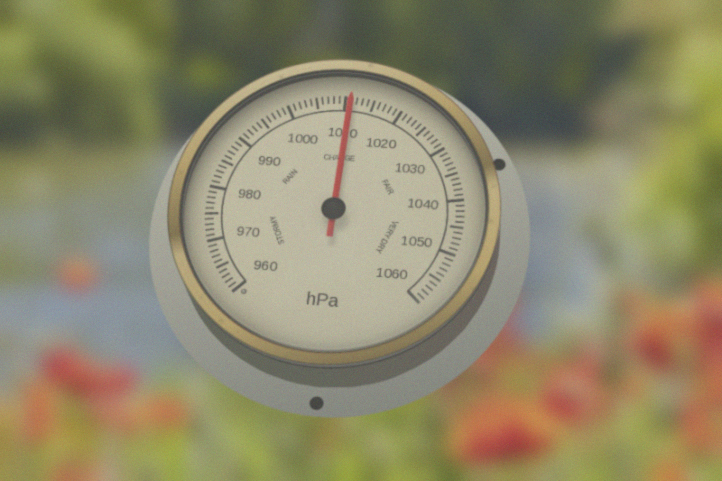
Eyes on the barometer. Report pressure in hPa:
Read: 1011 hPa
